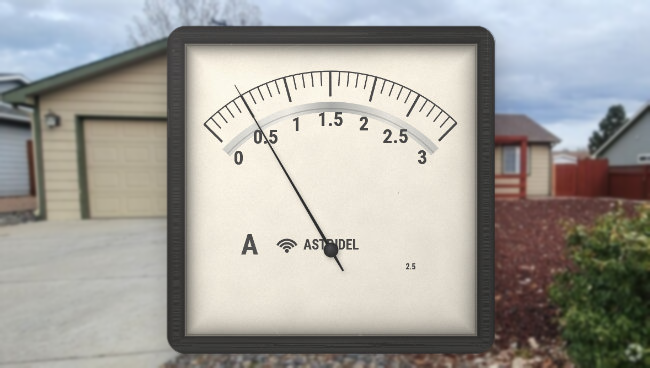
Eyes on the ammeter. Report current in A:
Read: 0.5 A
